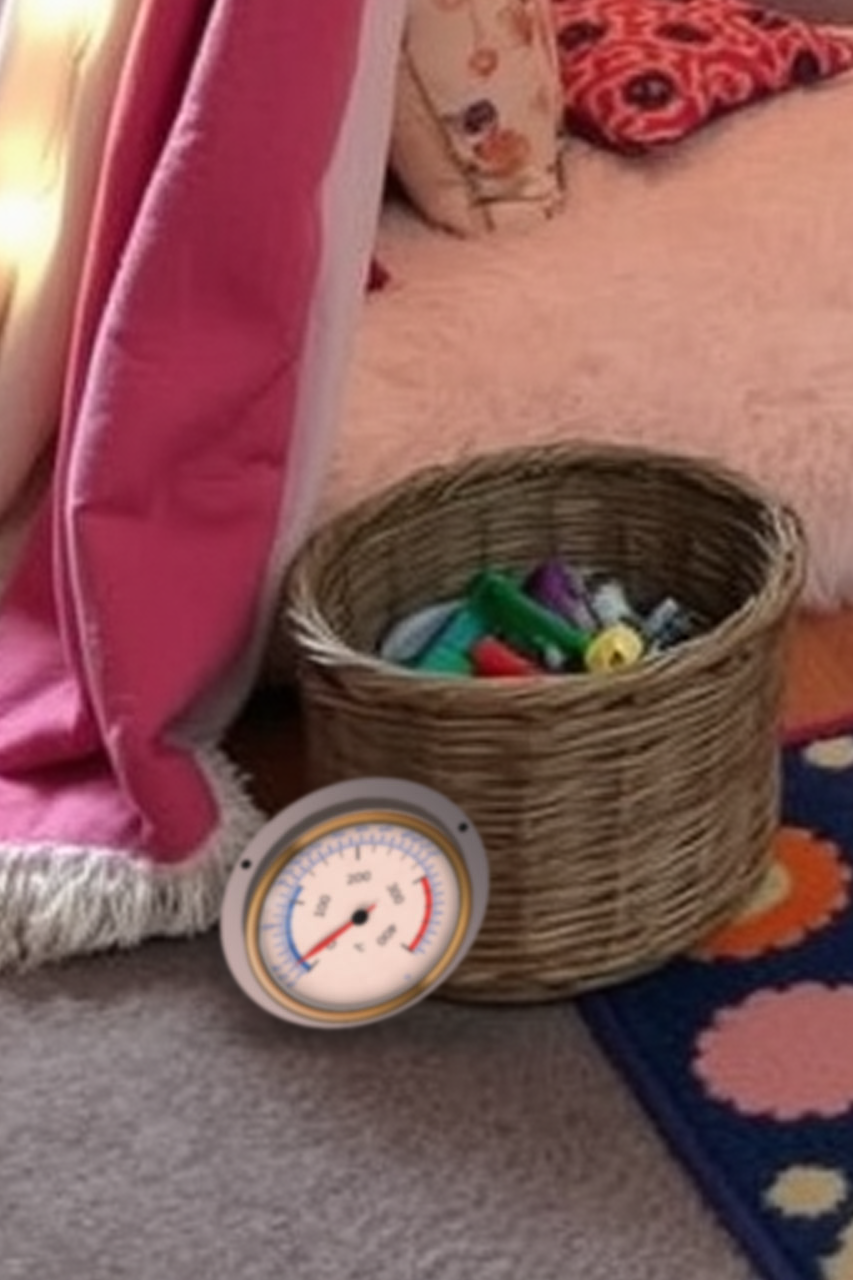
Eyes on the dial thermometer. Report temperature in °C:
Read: 20 °C
